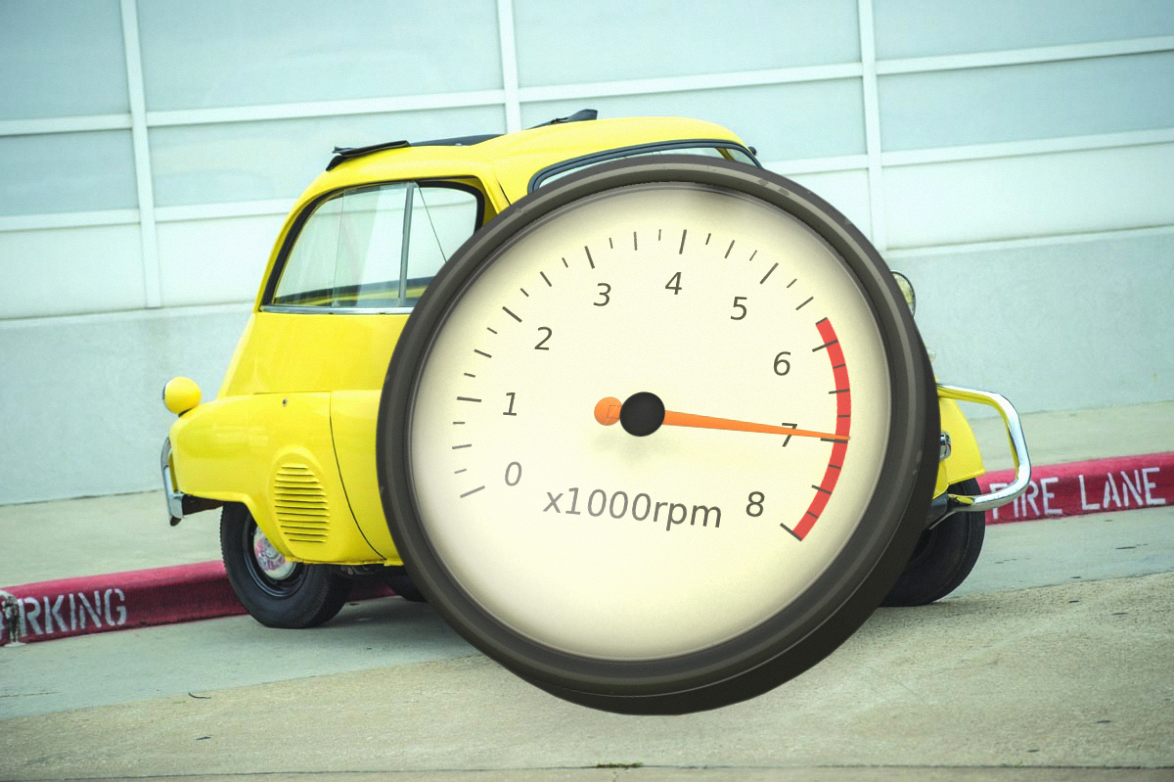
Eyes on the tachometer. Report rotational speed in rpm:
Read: 7000 rpm
